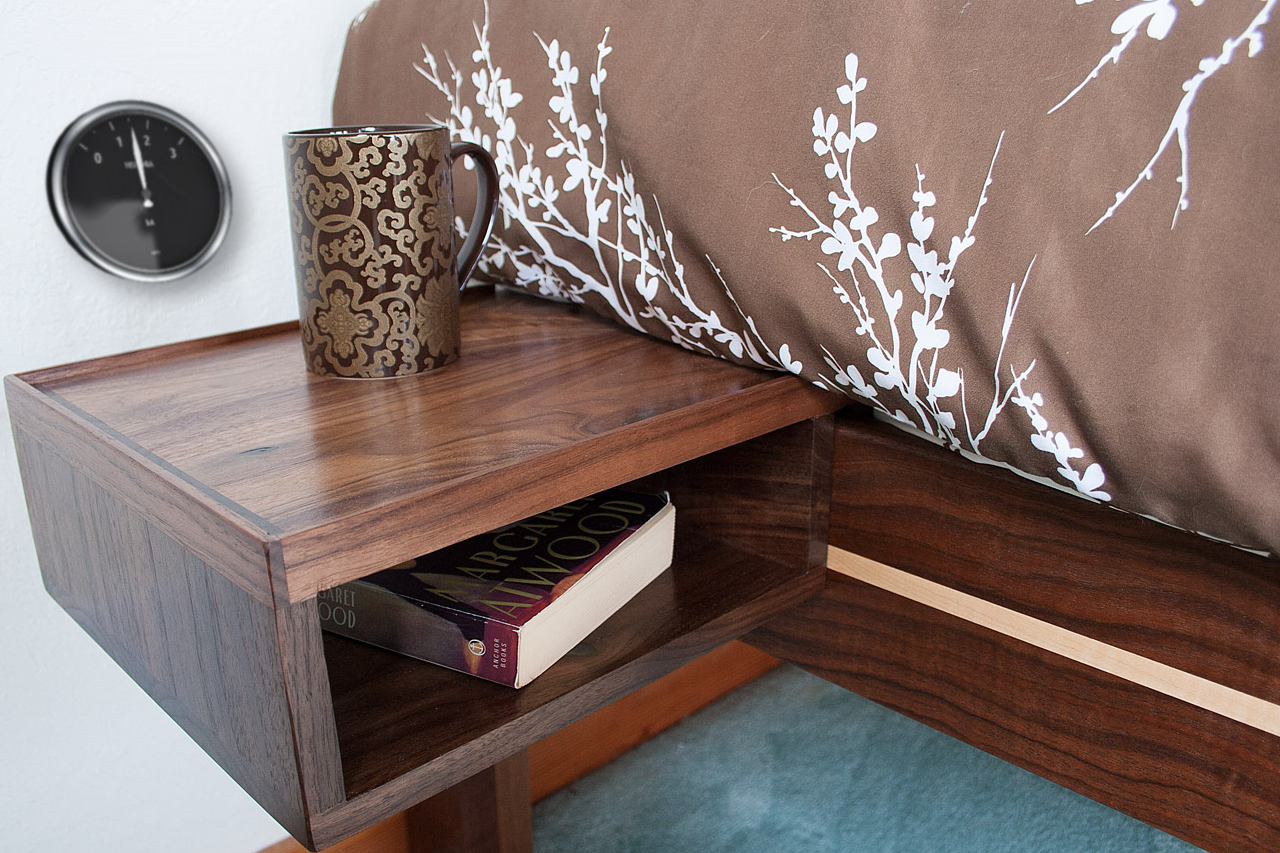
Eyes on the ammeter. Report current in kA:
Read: 1.5 kA
